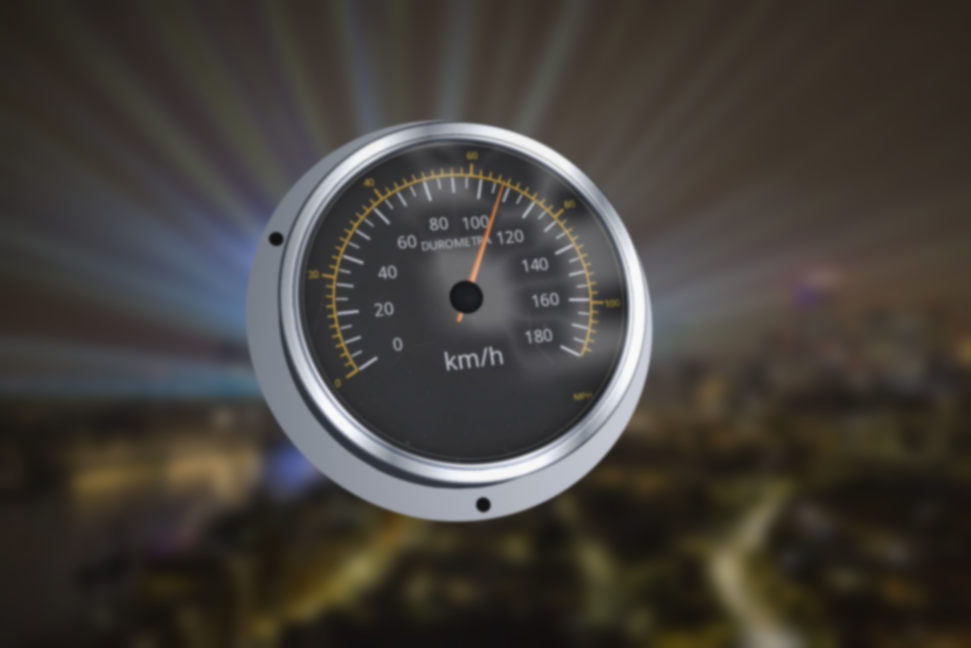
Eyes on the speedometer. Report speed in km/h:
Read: 107.5 km/h
